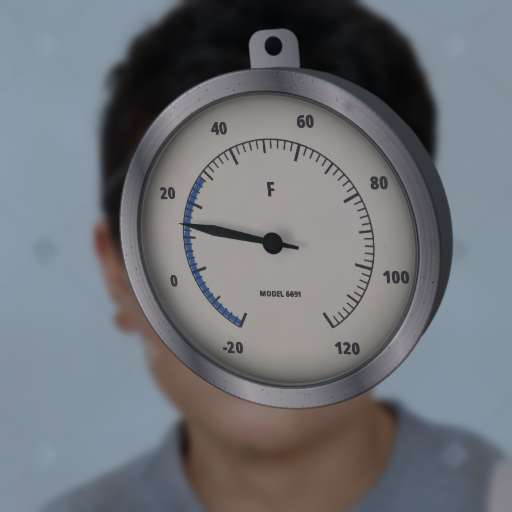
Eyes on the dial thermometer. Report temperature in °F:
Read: 14 °F
